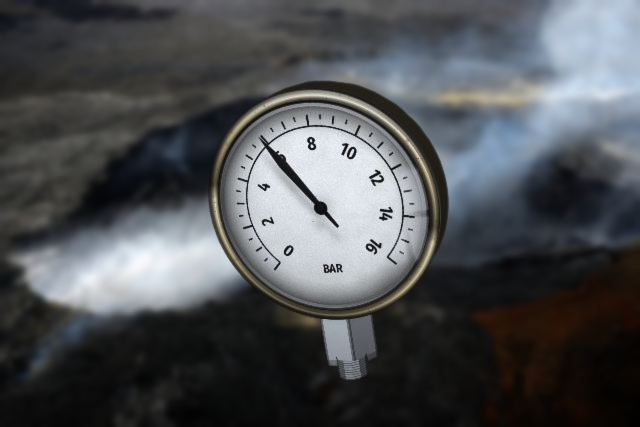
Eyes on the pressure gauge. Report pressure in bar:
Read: 6 bar
